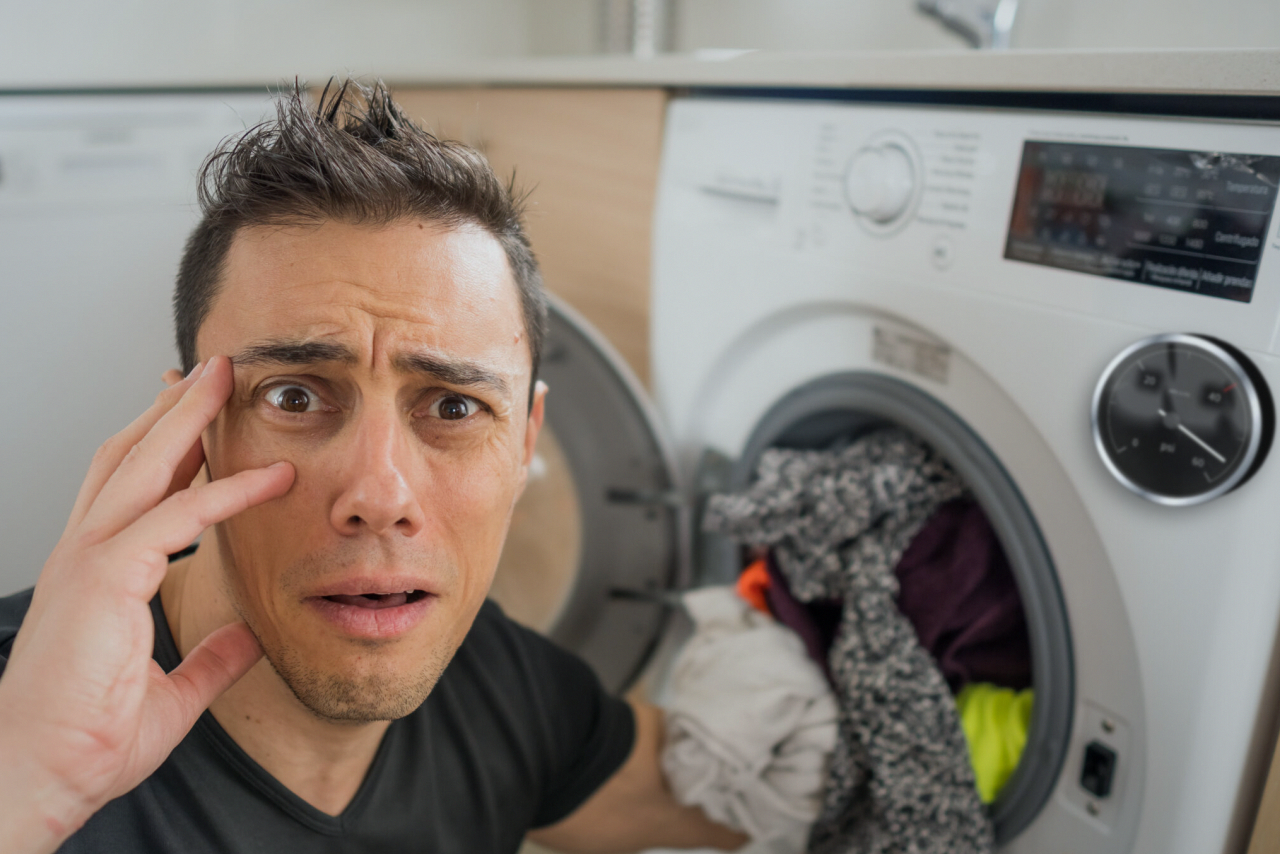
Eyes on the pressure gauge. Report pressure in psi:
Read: 55 psi
